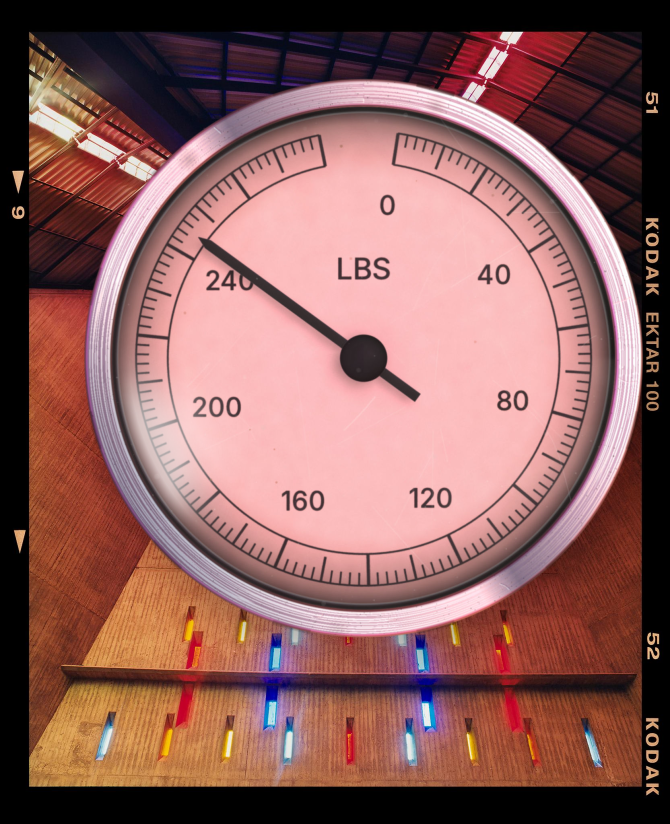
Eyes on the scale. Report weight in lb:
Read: 245 lb
